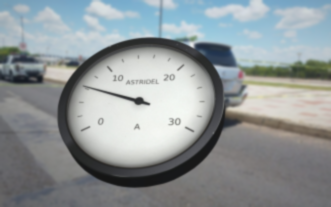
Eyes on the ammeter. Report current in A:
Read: 6 A
